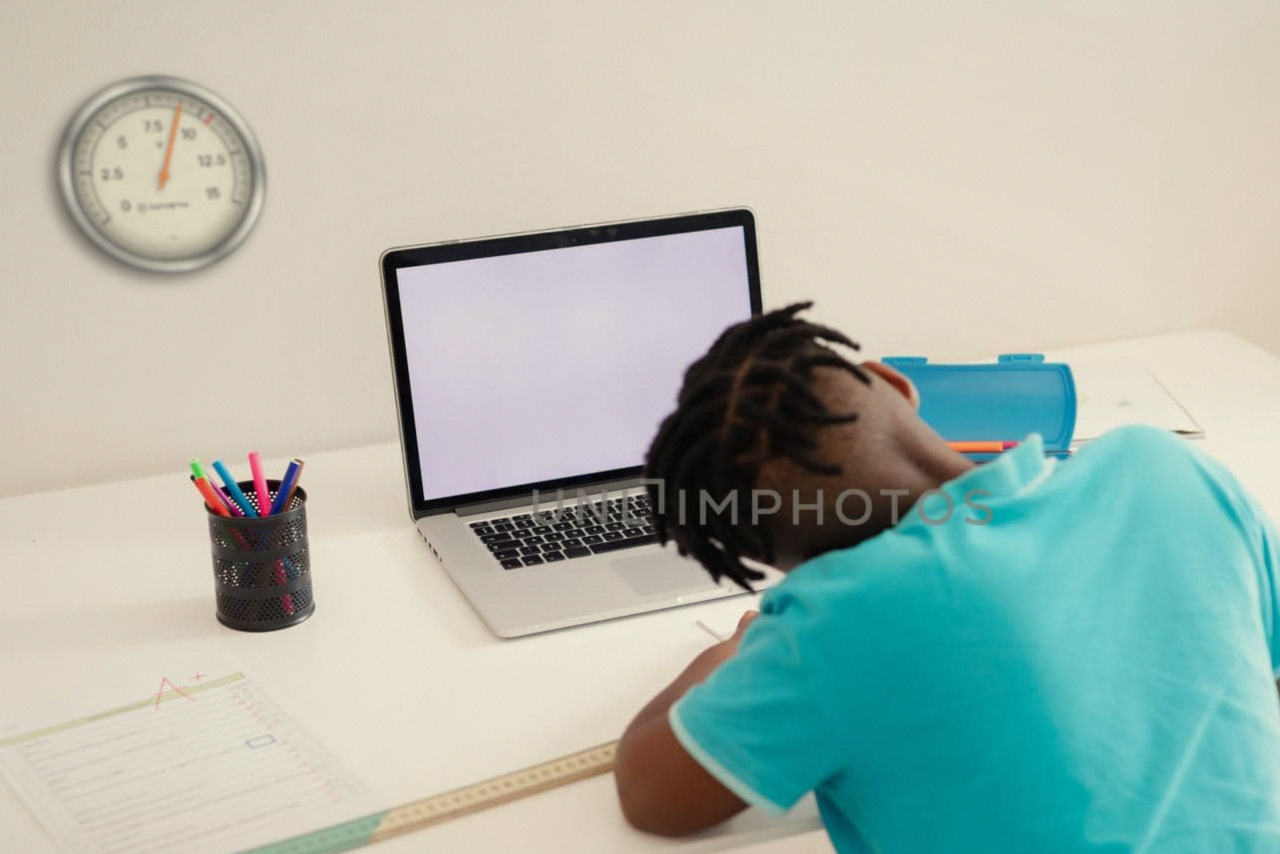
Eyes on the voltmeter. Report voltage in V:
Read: 9 V
